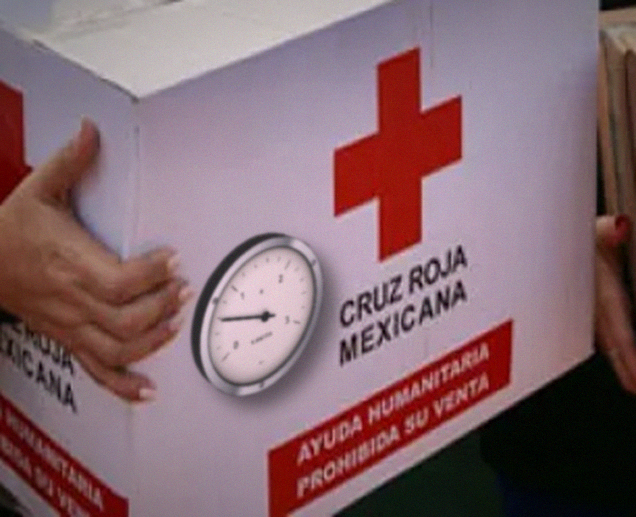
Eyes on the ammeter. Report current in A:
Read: 0.6 A
